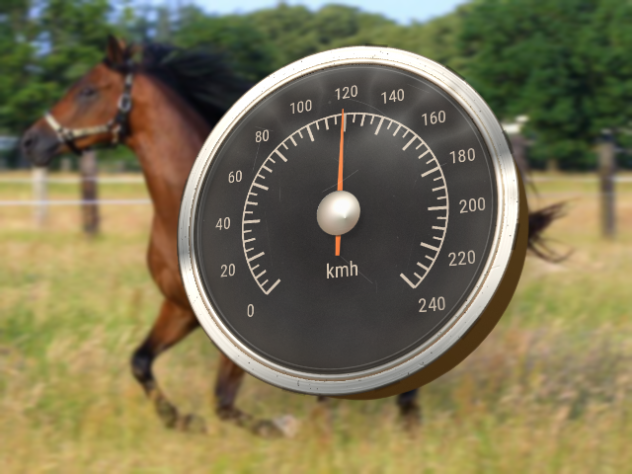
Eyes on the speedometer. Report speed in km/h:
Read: 120 km/h
